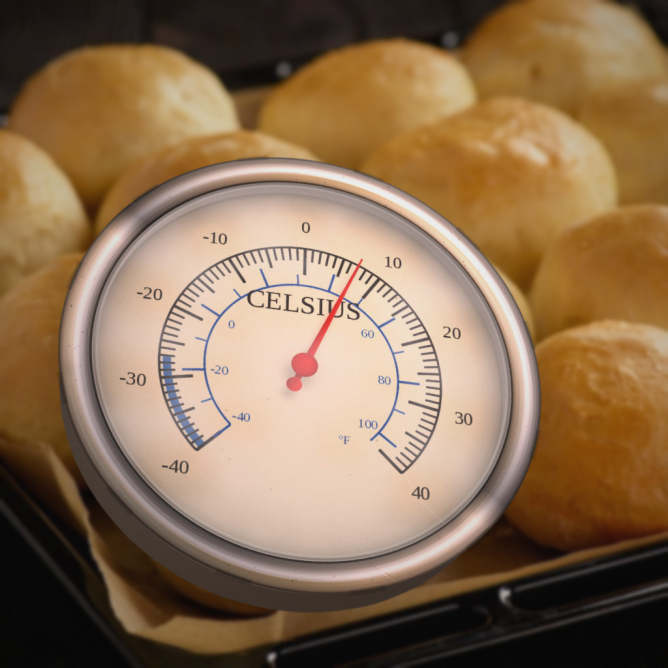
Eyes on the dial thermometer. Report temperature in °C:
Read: 7 °C
